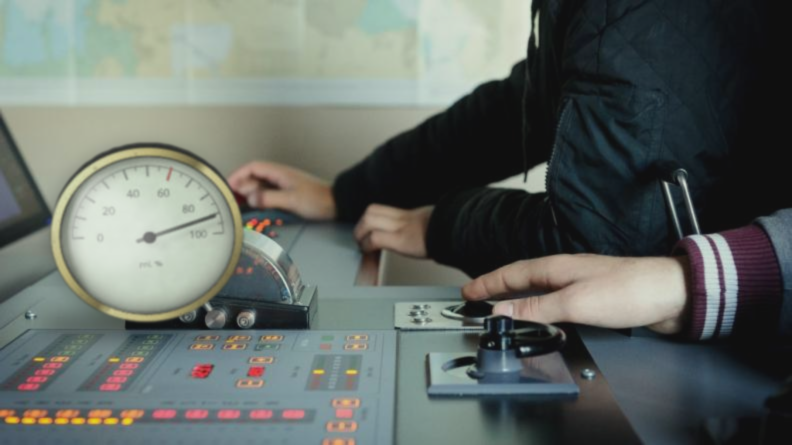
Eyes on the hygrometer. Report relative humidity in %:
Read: 90 %
